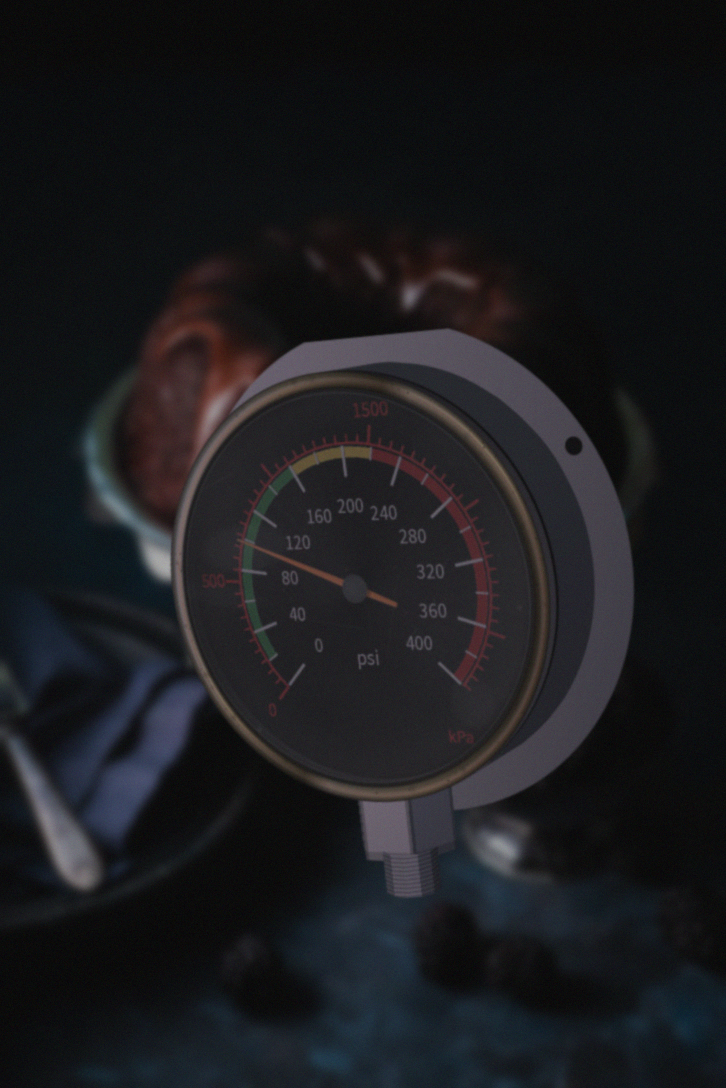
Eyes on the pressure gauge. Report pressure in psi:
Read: 100 psi
